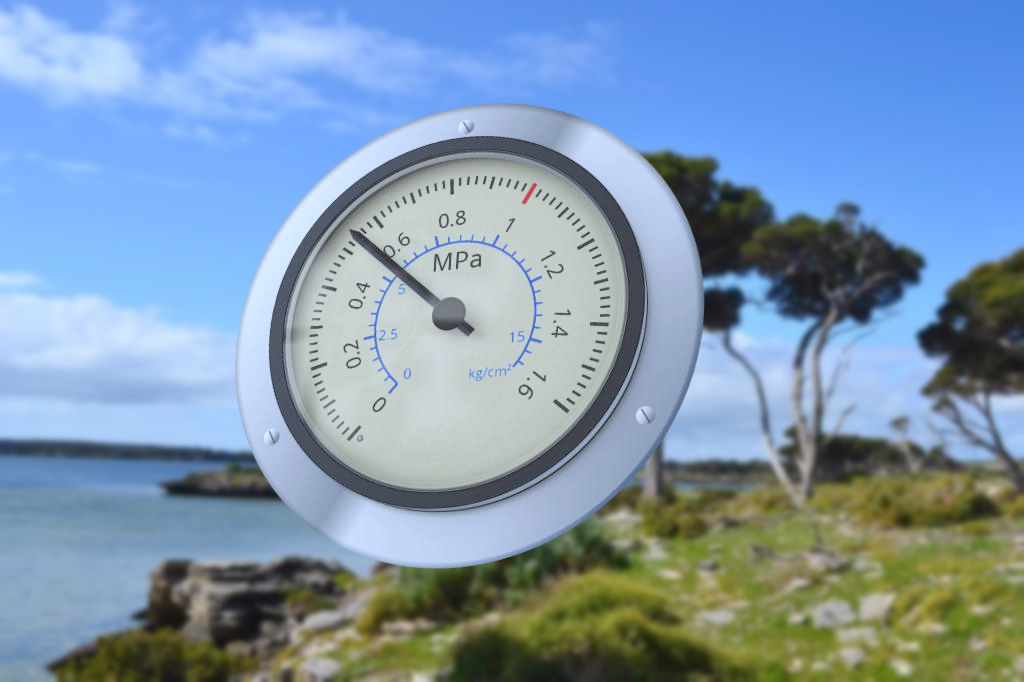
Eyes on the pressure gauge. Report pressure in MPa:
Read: 0.54 MPa
